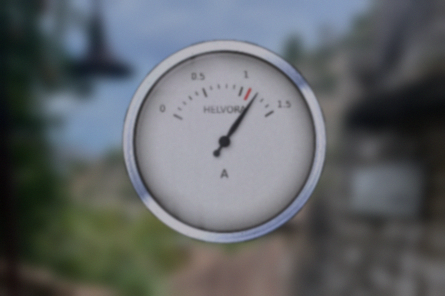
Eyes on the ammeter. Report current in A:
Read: 1.2 A
